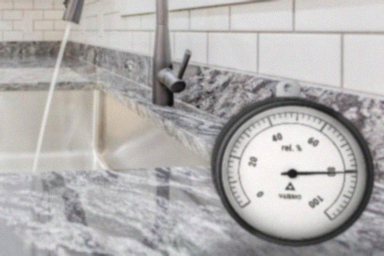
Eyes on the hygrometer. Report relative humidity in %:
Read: 80 %
